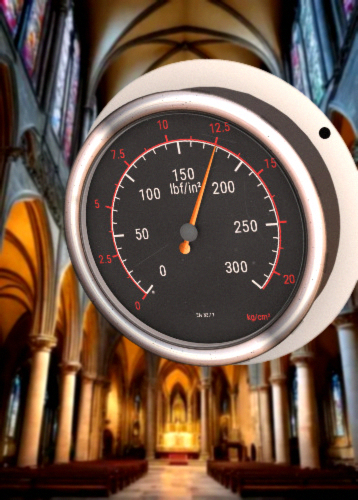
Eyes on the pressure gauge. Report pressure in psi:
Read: 180 psi
